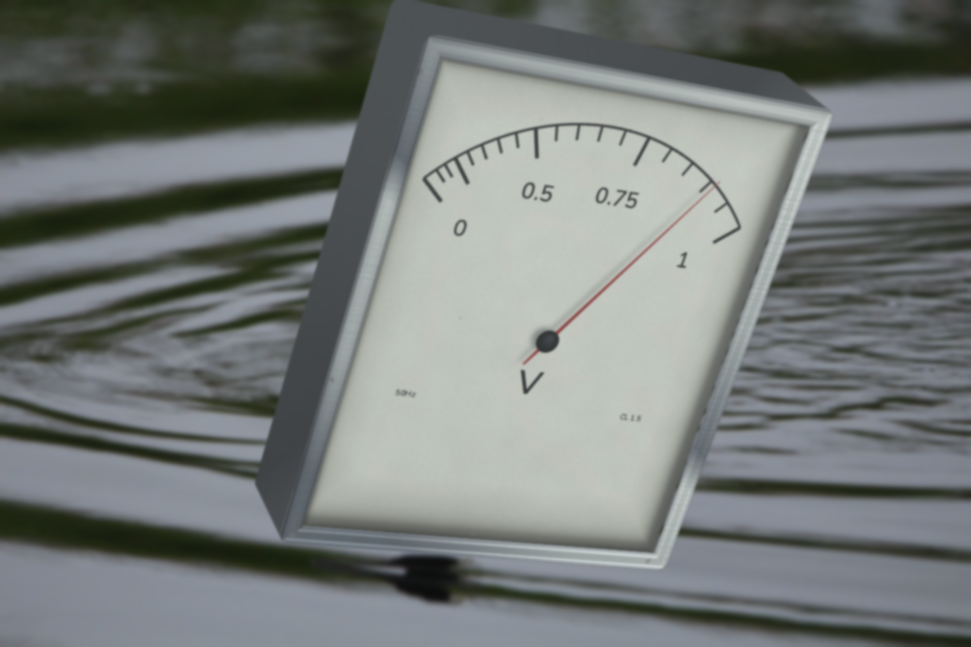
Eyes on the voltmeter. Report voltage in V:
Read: 0.9 V
